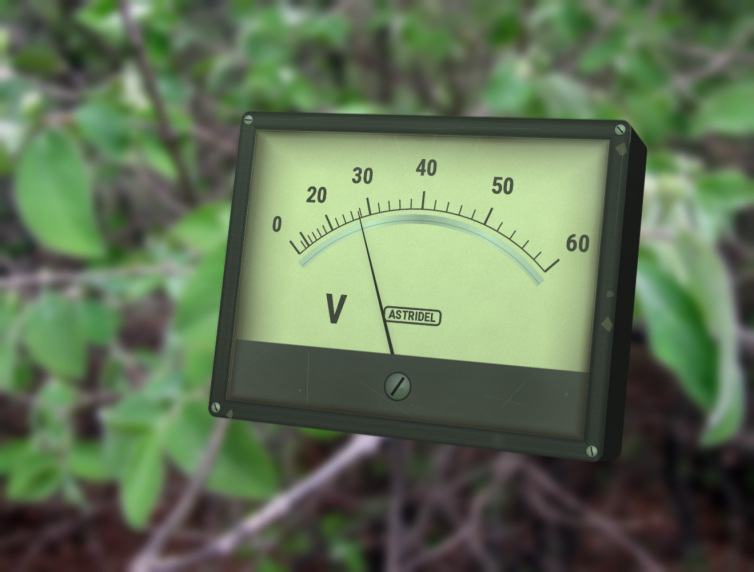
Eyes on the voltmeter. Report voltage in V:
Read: 28 V
